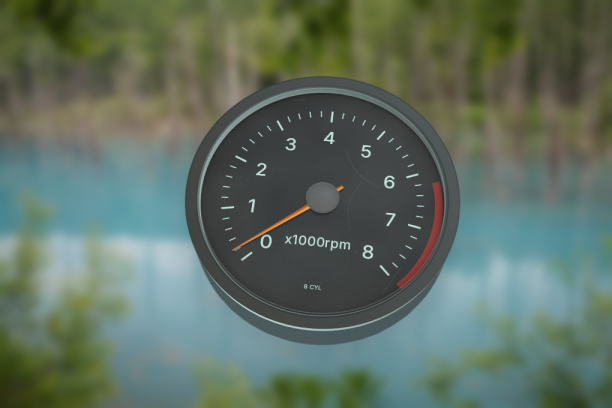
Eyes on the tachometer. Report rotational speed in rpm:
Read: 200 rpm
